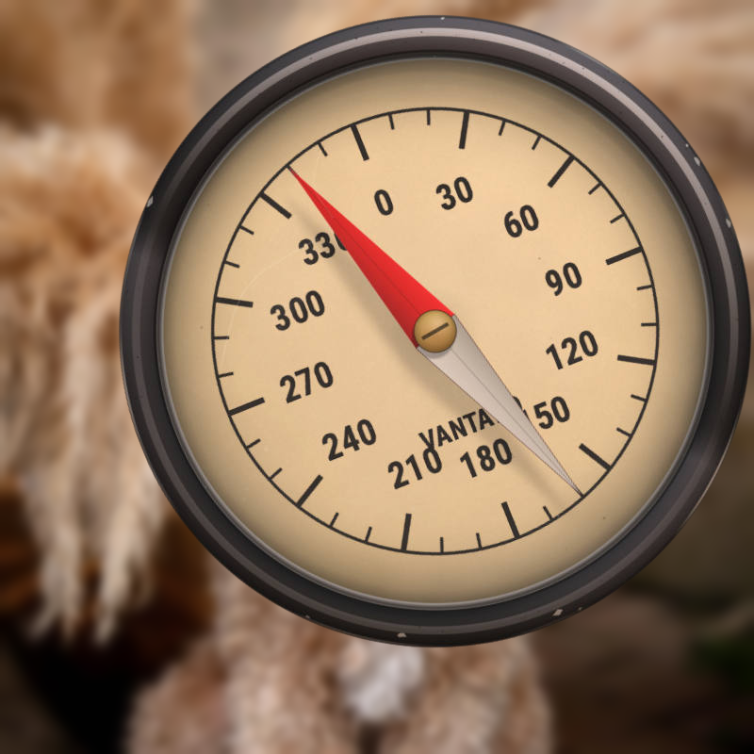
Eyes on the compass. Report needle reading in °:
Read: 340 °
